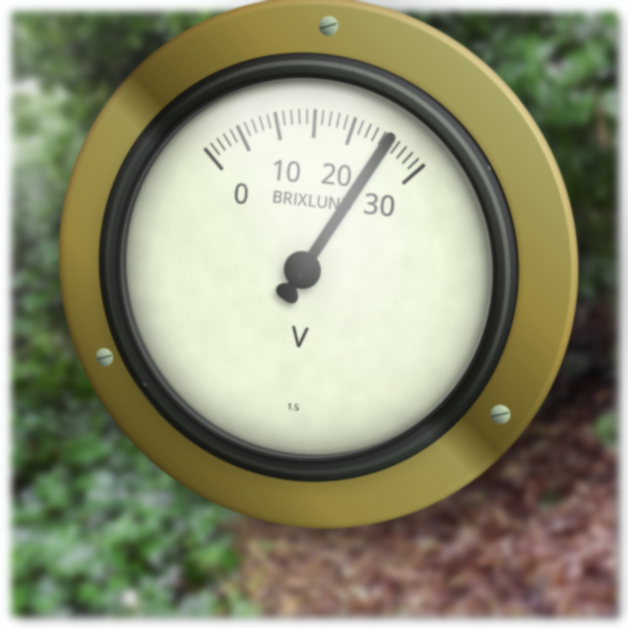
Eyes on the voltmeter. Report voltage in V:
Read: 25 V
